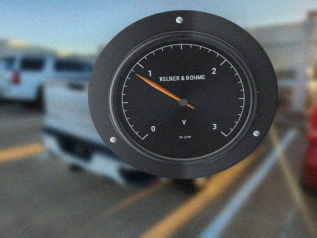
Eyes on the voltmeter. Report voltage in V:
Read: 0.9 V
